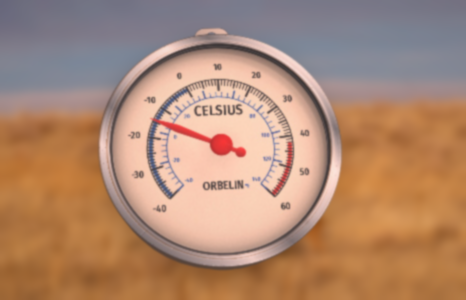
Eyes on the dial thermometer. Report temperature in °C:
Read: -15 °C
